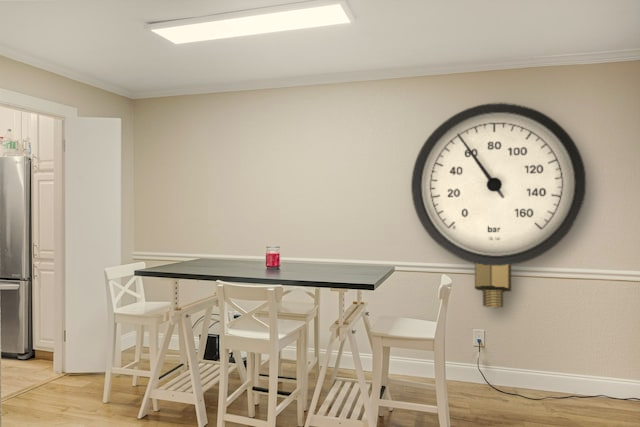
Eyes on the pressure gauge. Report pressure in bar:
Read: 60 bar
